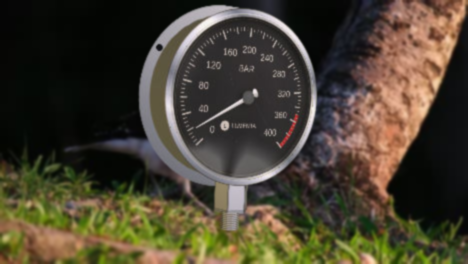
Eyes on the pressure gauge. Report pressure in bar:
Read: 20 bar
